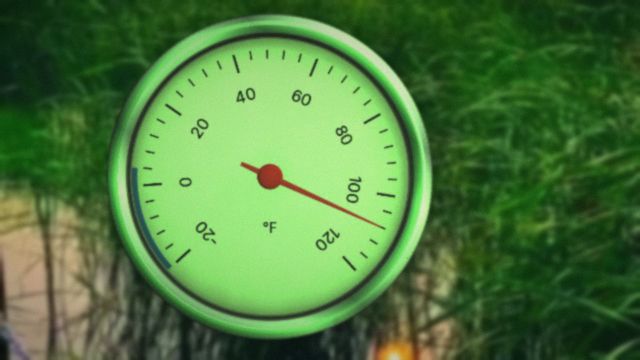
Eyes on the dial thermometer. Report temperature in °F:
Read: 108 °F
